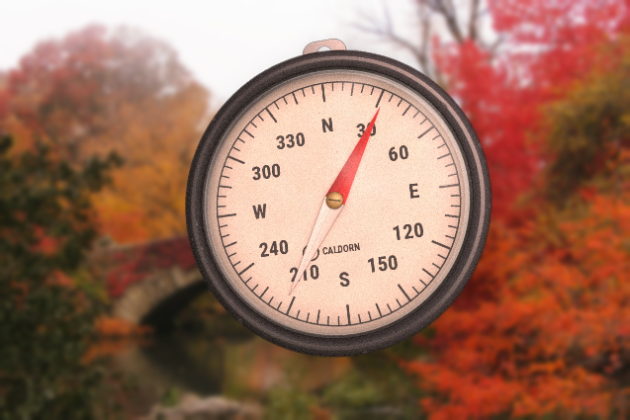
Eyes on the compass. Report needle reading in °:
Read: 32.5 °
